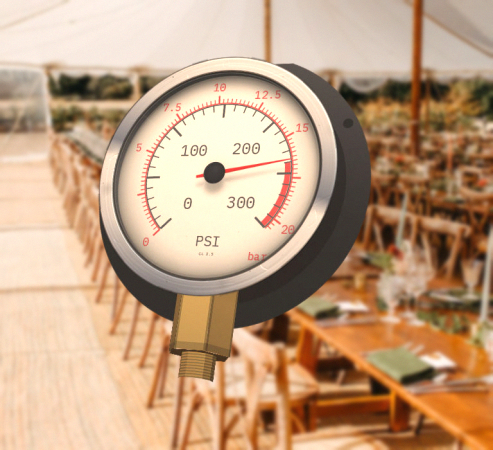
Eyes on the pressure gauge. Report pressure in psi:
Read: 240 psi
